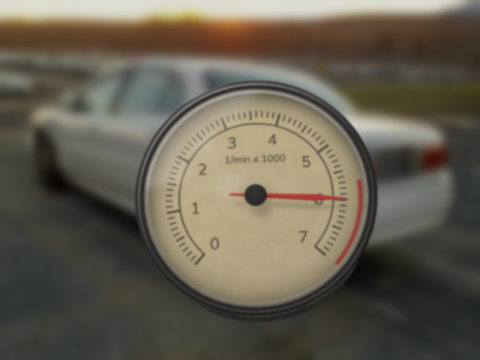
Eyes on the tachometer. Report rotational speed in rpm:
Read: 6000 rpm
